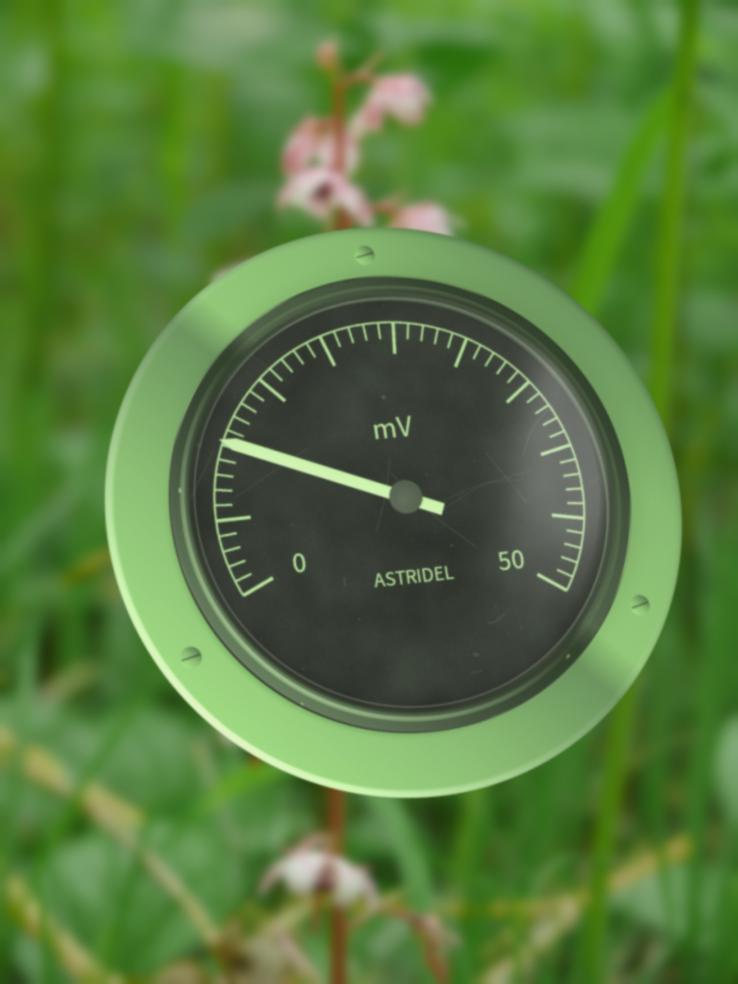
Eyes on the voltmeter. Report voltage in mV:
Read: 10 mV
